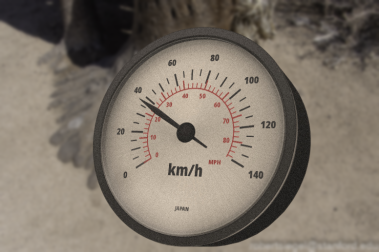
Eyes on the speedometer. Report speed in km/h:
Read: 37.5 km/h
